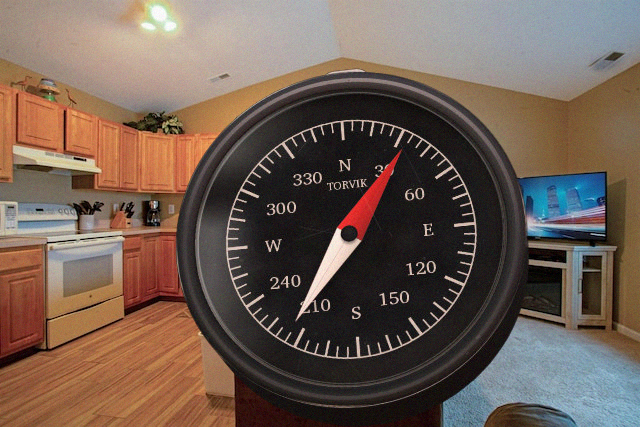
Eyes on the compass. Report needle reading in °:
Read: 35 °
